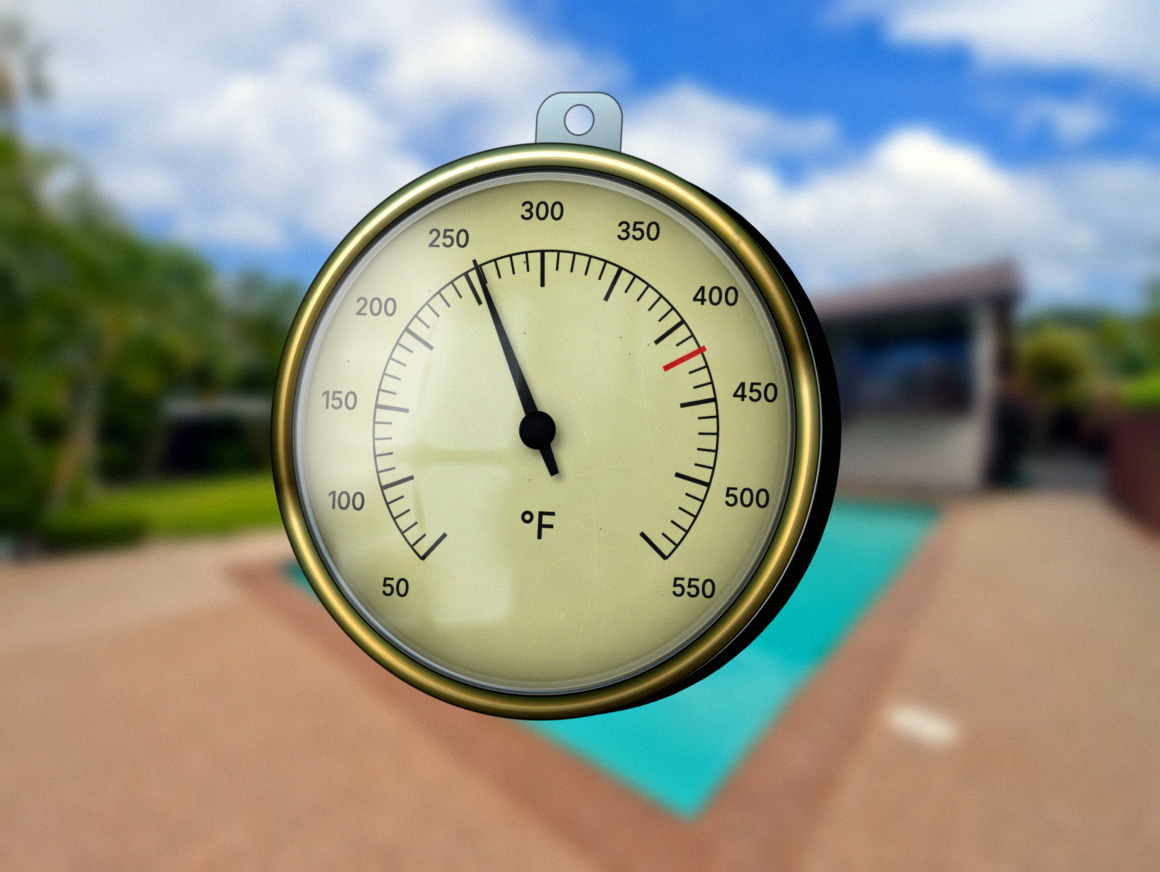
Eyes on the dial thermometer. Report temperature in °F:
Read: 260 °F
